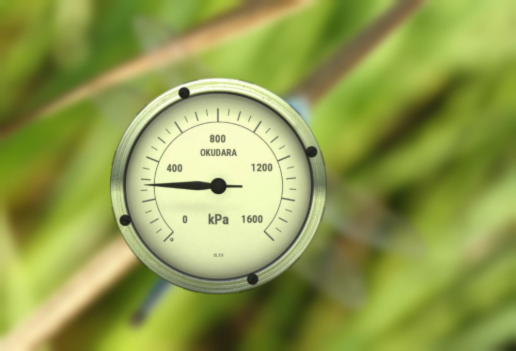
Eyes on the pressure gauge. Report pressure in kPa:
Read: 275 kPa
